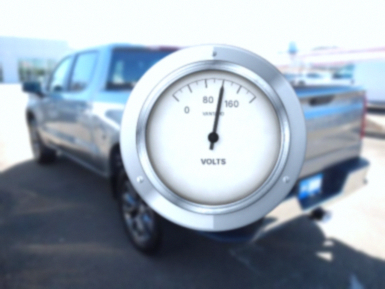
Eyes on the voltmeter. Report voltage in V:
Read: 120 V
